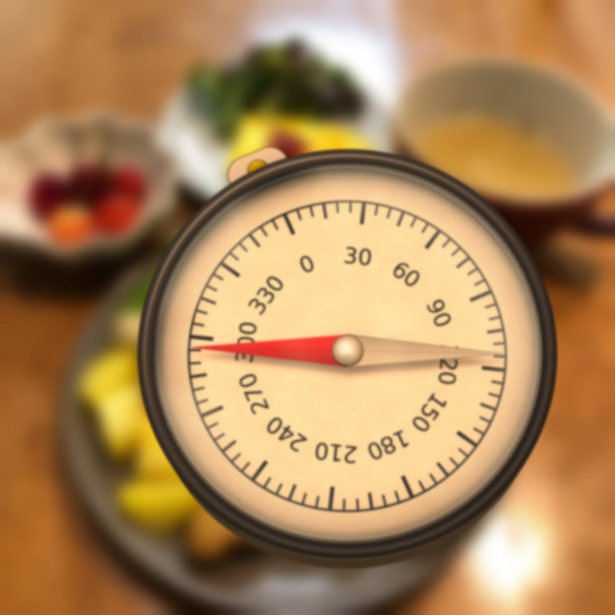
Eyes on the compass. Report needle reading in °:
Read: 295 °
